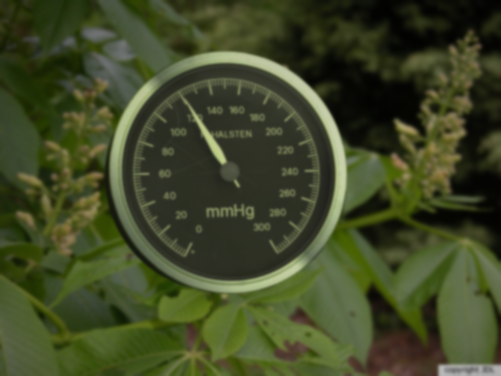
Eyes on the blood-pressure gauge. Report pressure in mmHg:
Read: 120 mmHg
